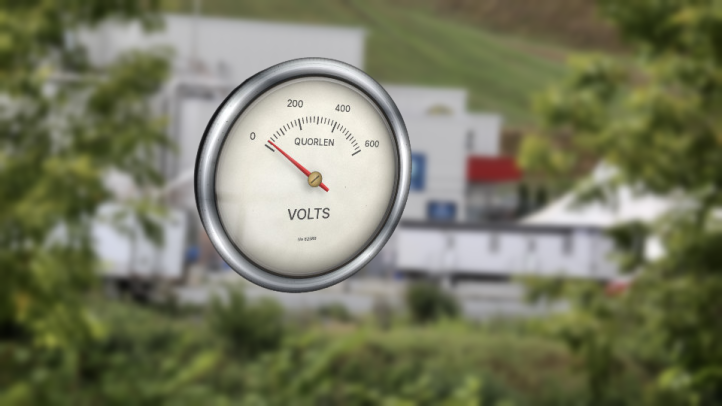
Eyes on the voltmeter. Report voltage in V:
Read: 20 V
